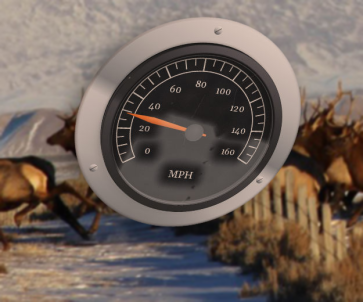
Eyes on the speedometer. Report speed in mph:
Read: 30 mph
